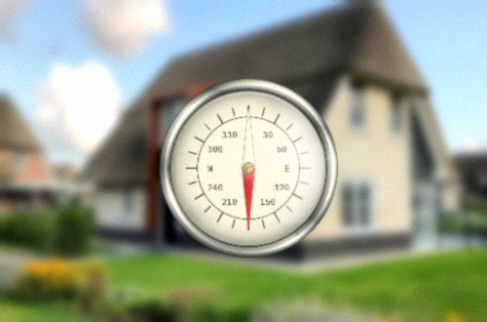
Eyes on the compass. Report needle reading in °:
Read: 180 °
